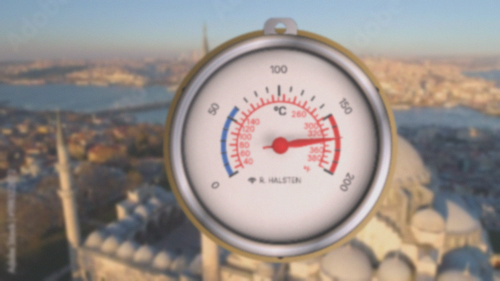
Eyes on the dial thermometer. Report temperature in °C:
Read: 170 °C
